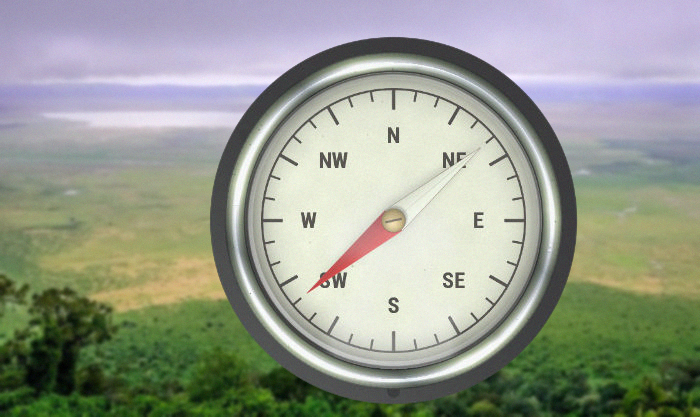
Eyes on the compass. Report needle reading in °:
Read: 230 °
